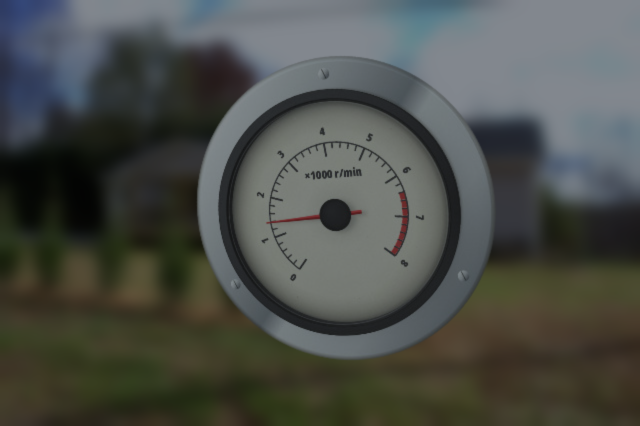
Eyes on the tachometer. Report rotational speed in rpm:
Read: 1400 rpm
